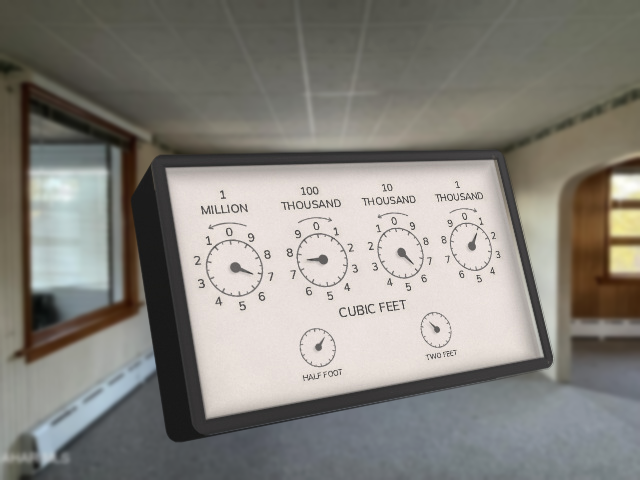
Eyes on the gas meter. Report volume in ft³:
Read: 676100 ft³
